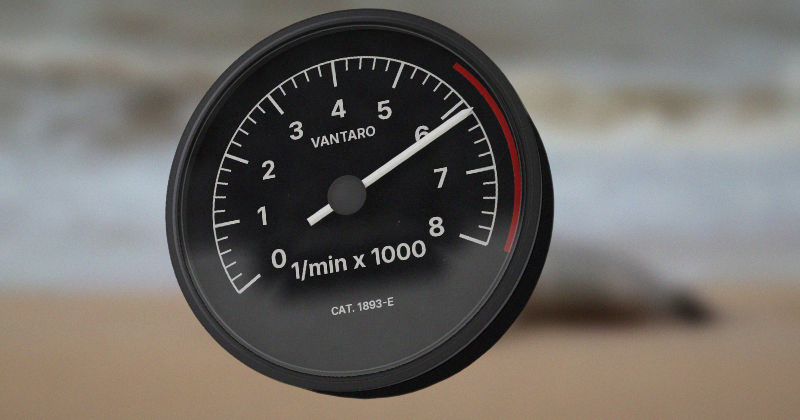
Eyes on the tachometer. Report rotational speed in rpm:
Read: 6200 rpm
